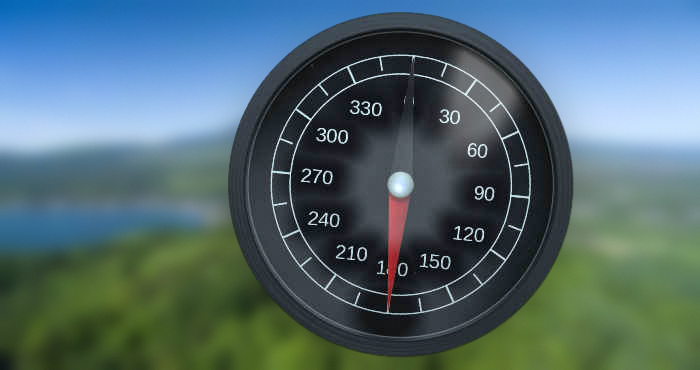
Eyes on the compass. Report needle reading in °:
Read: 180 °
